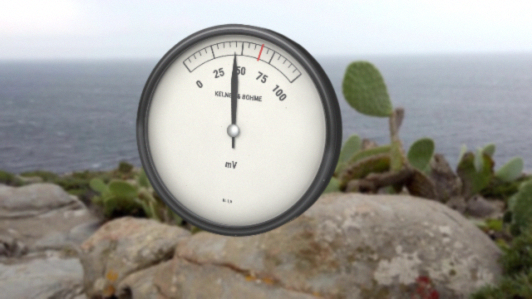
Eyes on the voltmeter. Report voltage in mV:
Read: 45 mV
